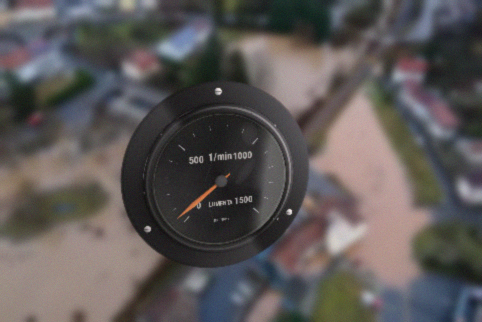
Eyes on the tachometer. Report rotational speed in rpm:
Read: 50 rpm
